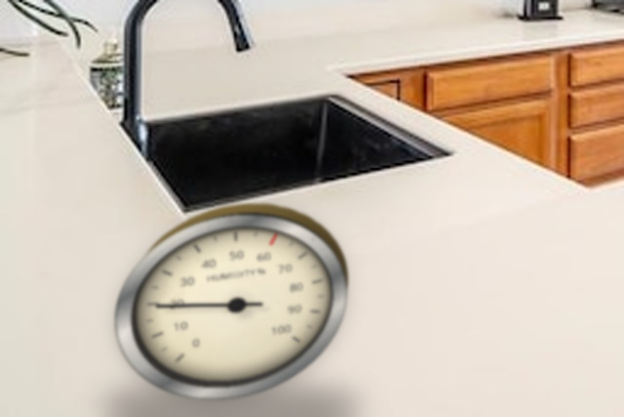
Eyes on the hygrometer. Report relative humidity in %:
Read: 20 %
